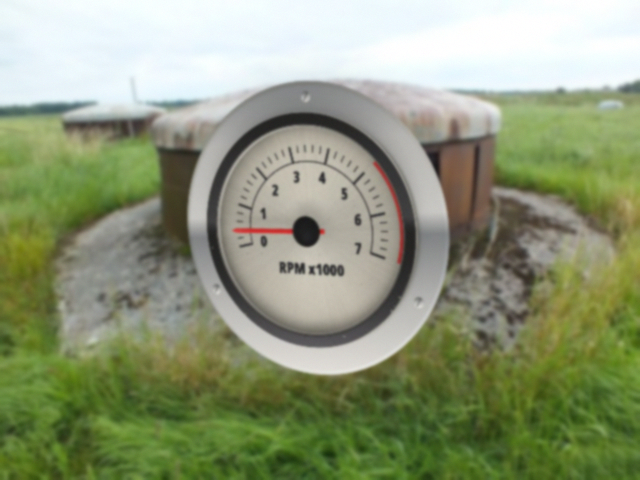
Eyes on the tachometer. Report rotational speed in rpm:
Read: 400 rpm
